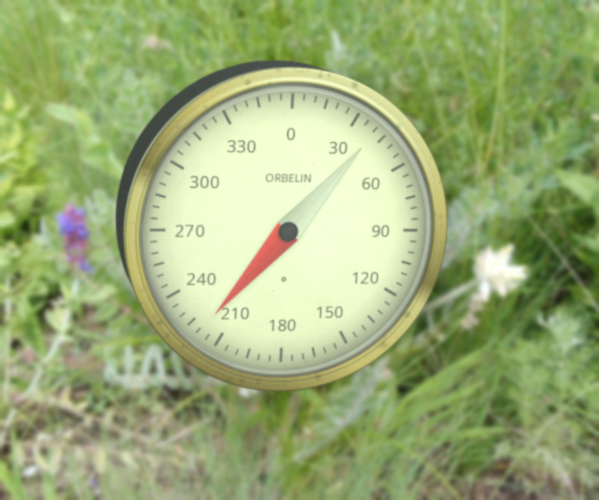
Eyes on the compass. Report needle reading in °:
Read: 220 °
